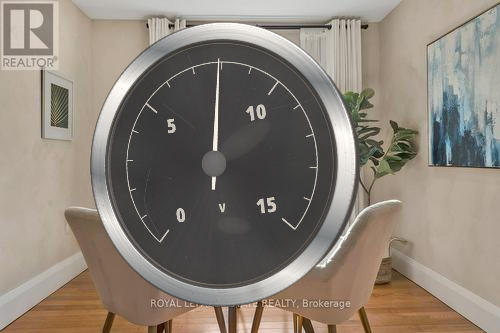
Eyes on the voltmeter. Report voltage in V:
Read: 8 V
